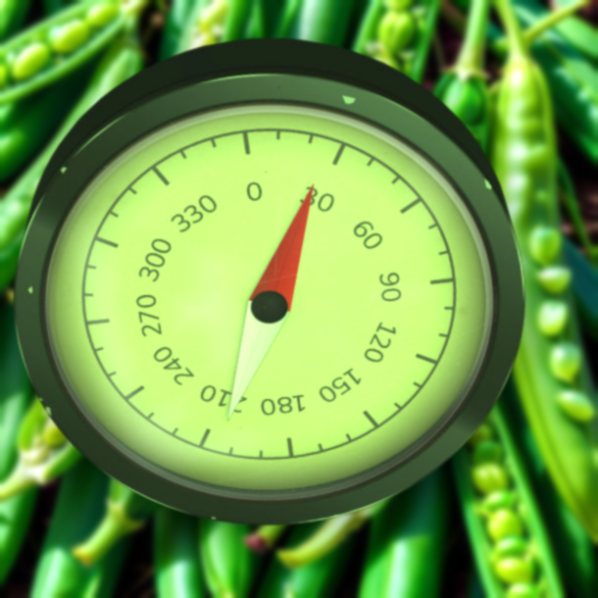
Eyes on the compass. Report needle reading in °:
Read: 25 °
